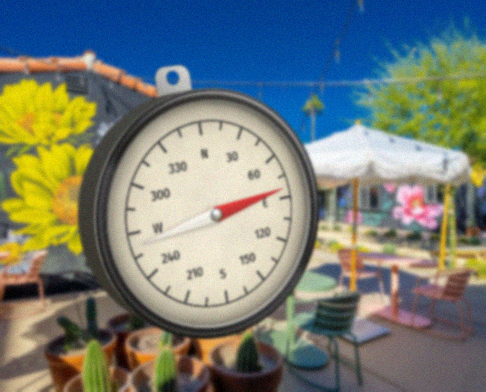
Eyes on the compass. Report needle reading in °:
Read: 82.5 °
